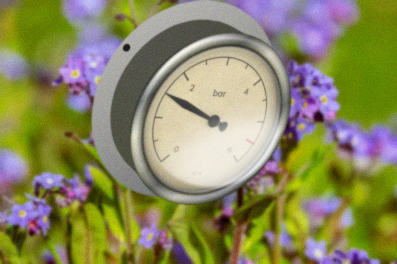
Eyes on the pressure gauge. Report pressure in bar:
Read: 1.5 bar
